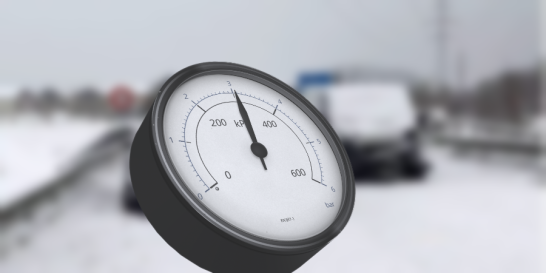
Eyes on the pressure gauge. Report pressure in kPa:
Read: 300 kPa
